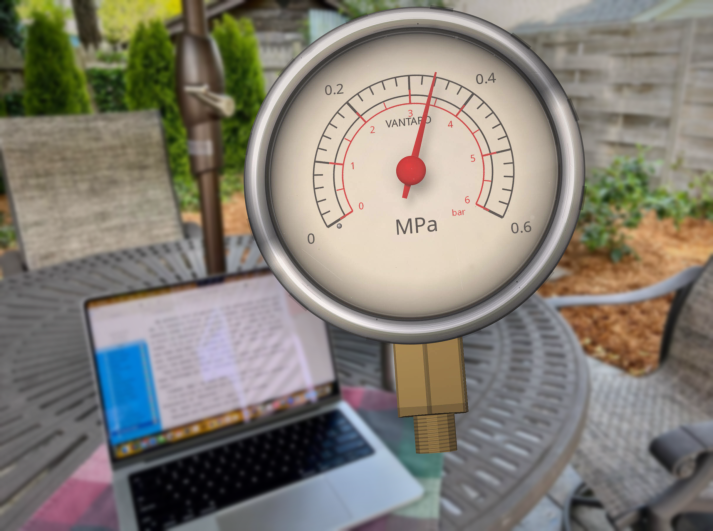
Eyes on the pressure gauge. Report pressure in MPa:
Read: 0.34 MPa
